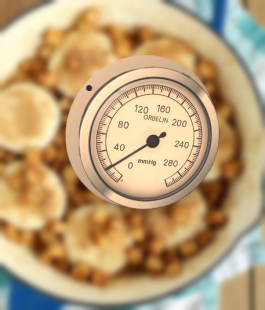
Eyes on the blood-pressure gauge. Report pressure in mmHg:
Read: 20 mmHg
